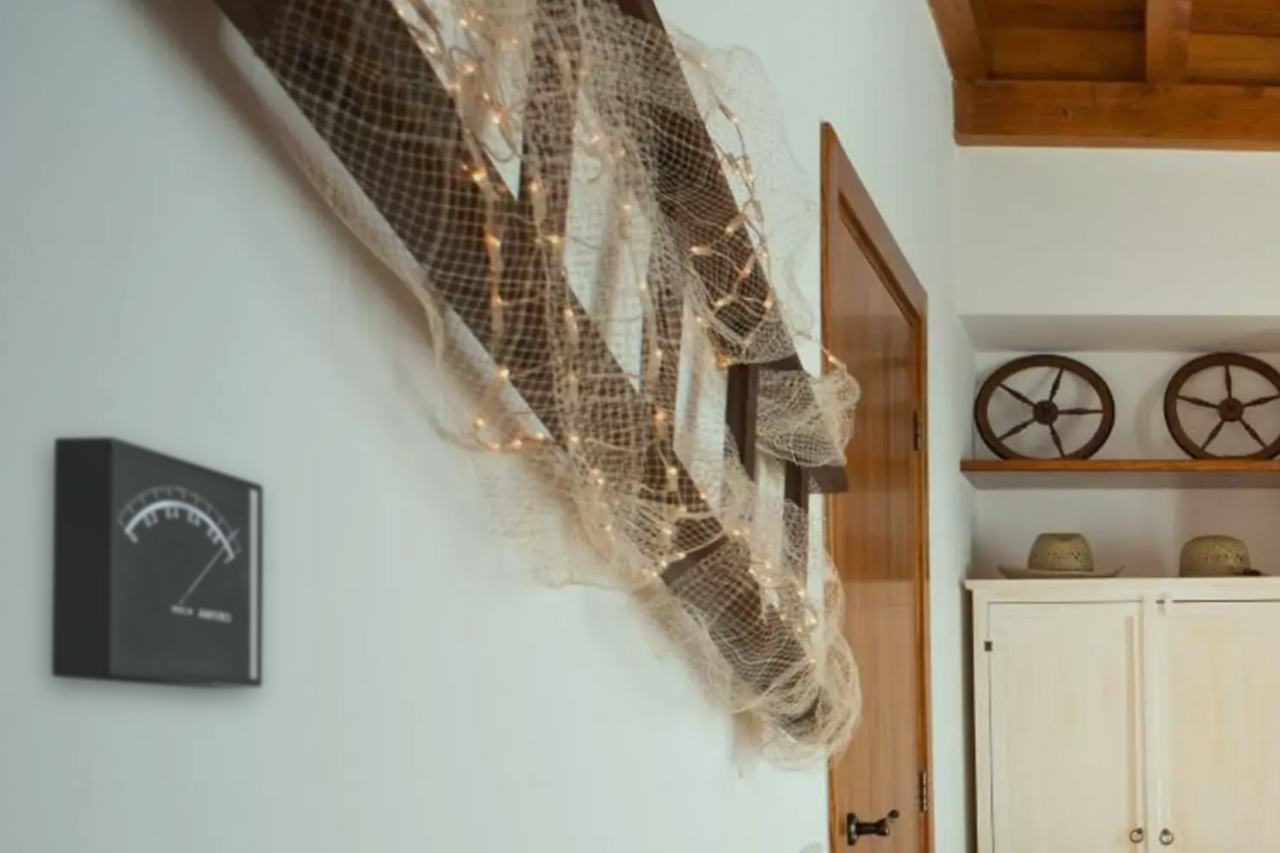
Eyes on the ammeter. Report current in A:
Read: 0.9 A
